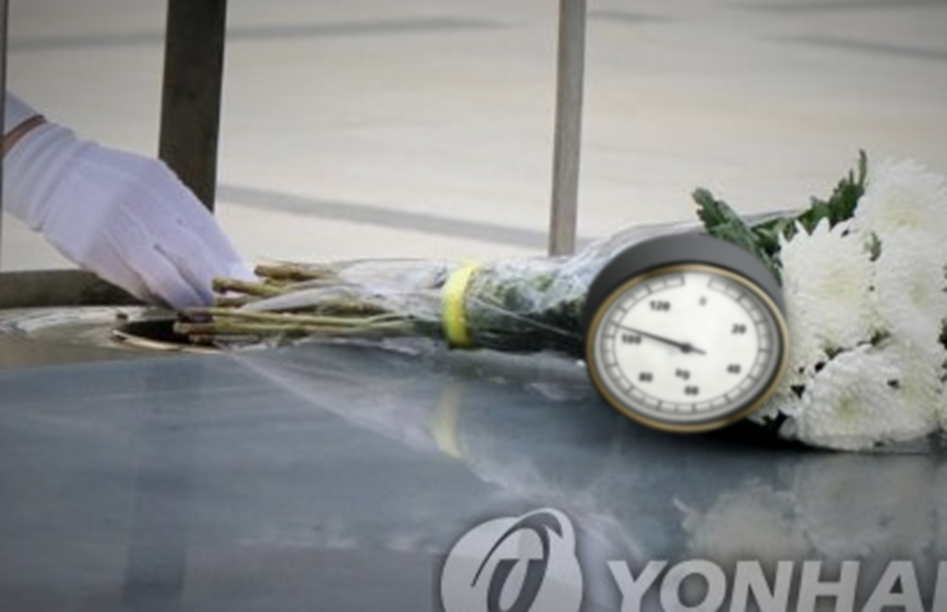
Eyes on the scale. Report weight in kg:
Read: 105 kg
